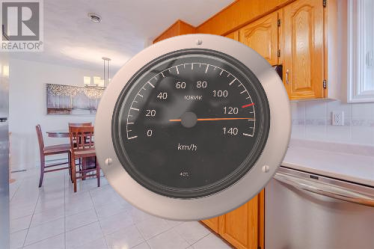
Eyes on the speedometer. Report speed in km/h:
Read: 130 km/h
